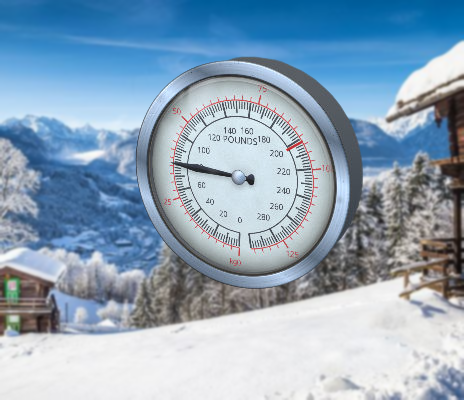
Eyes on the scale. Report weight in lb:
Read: 80 lb
